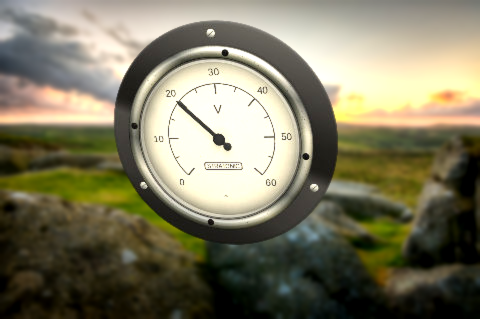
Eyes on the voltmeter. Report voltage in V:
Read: 20 V
